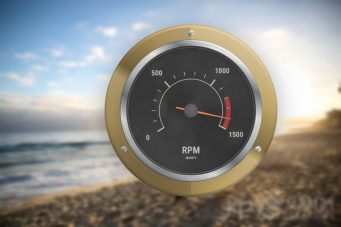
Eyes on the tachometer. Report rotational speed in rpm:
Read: 1400 rpm
